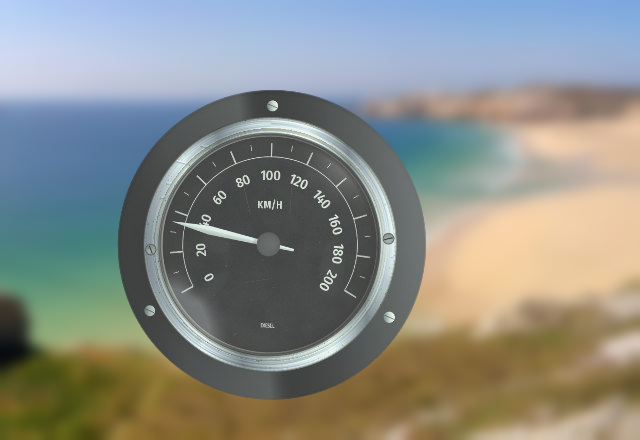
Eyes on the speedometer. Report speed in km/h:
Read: 35 km/h
